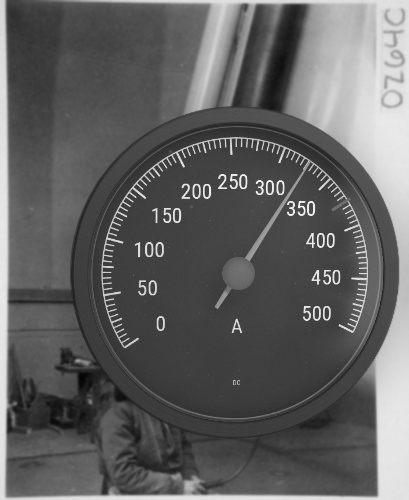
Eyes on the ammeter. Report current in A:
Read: 325 A
